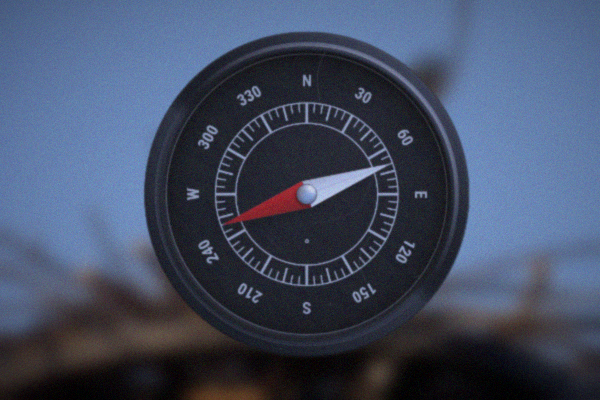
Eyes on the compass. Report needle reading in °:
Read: 250 °
